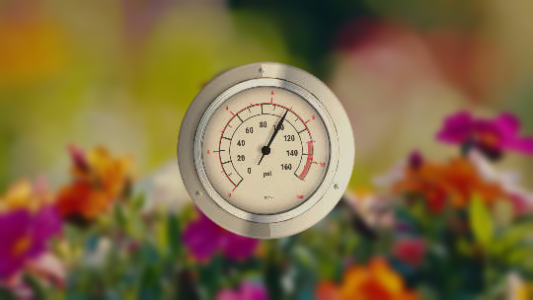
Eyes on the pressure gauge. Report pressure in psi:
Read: 100 psi
